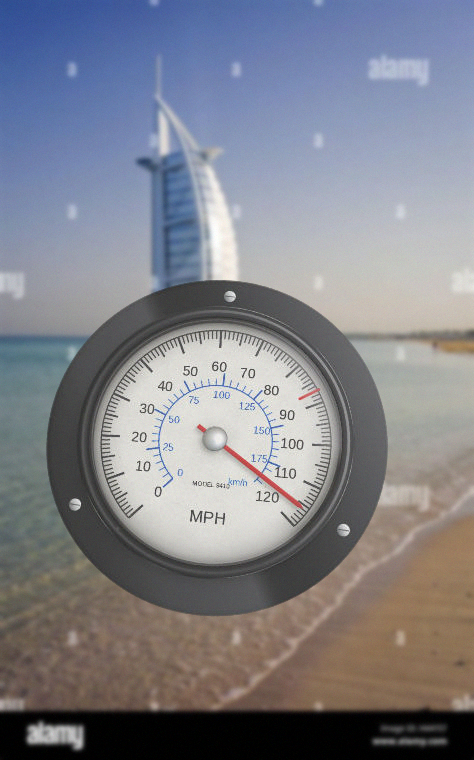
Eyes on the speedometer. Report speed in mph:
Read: 116 mph
